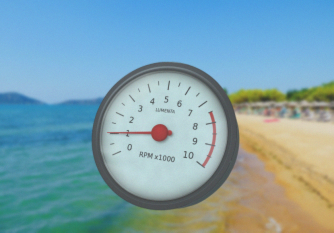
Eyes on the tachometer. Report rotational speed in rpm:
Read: 1000 rpm
